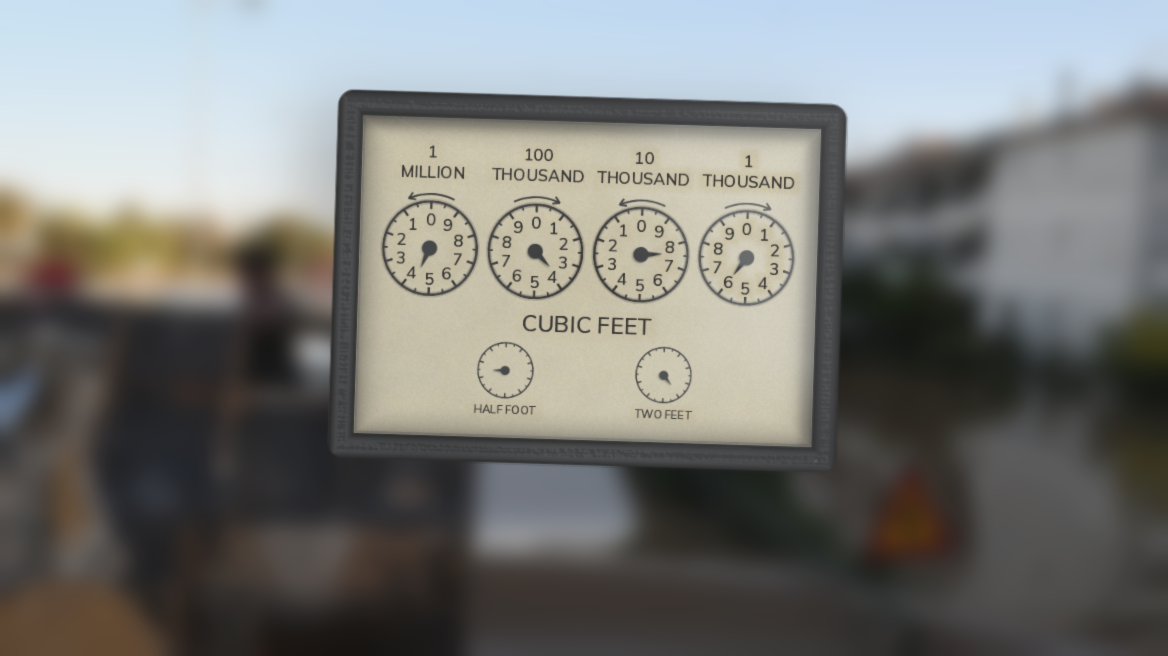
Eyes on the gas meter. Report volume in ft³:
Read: 437600 ft³
